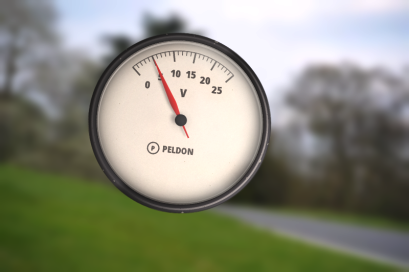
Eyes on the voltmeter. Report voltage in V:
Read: 5 V
